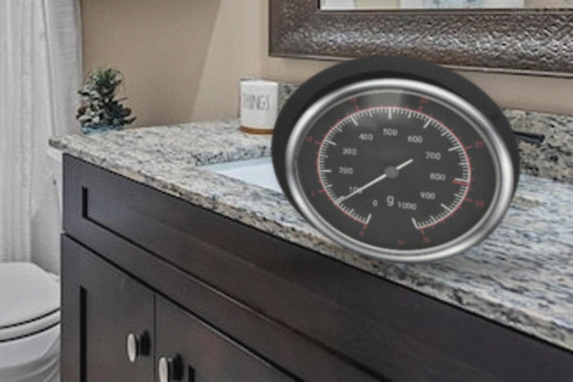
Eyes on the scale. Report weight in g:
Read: 100 g
